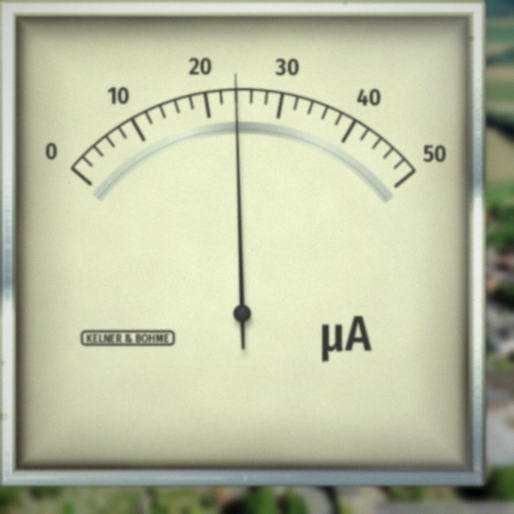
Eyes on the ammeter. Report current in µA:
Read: 24 µA
